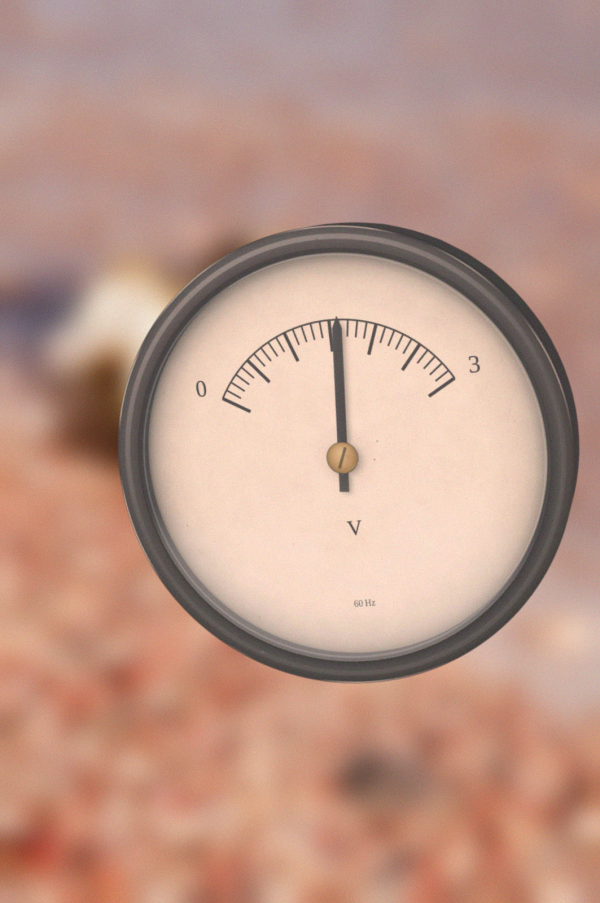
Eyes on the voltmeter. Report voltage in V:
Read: 1.6 V
